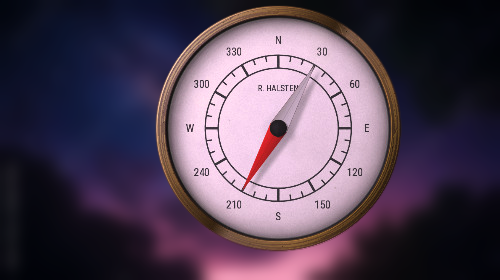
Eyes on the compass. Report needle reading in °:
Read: 210 °
